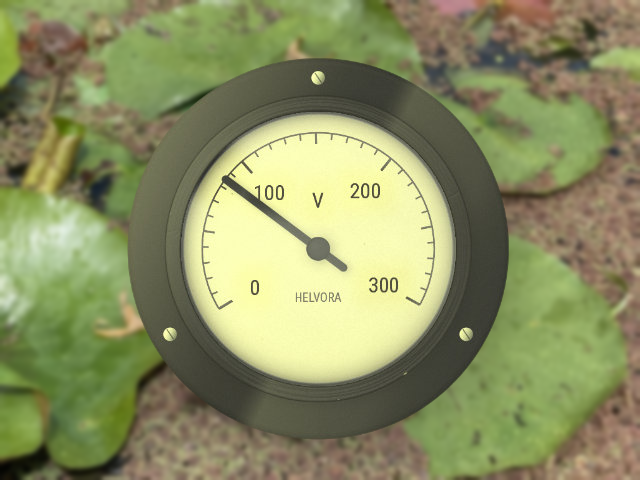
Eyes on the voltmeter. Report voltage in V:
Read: 85 V
